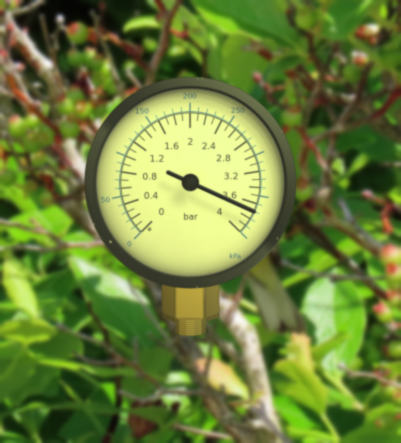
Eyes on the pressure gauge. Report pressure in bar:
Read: 3.7 bar
